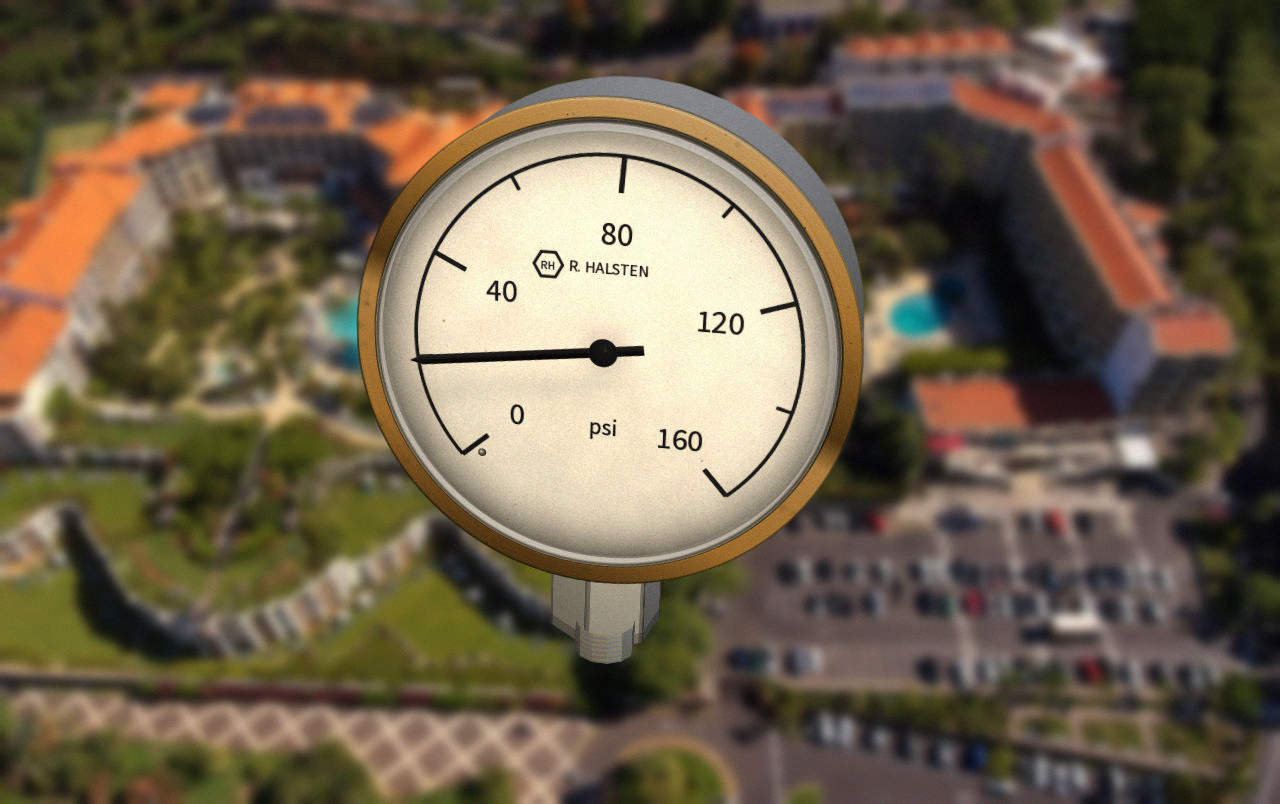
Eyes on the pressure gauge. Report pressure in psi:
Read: 20 psi
